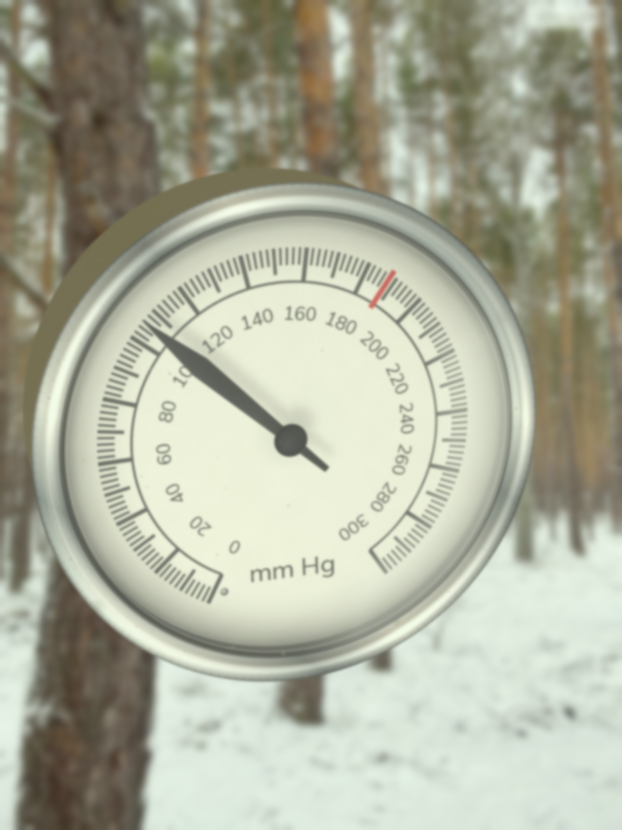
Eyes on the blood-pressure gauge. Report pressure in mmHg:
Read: 106 mmHg
